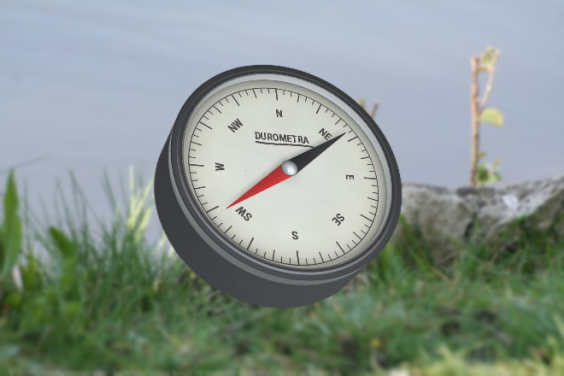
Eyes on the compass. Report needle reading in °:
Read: 235 °
